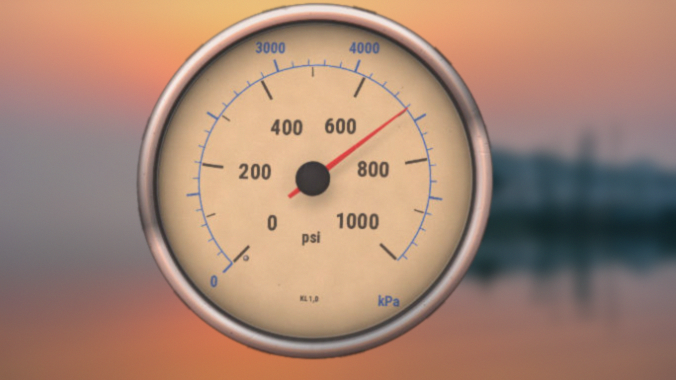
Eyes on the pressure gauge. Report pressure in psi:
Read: 700 psi
